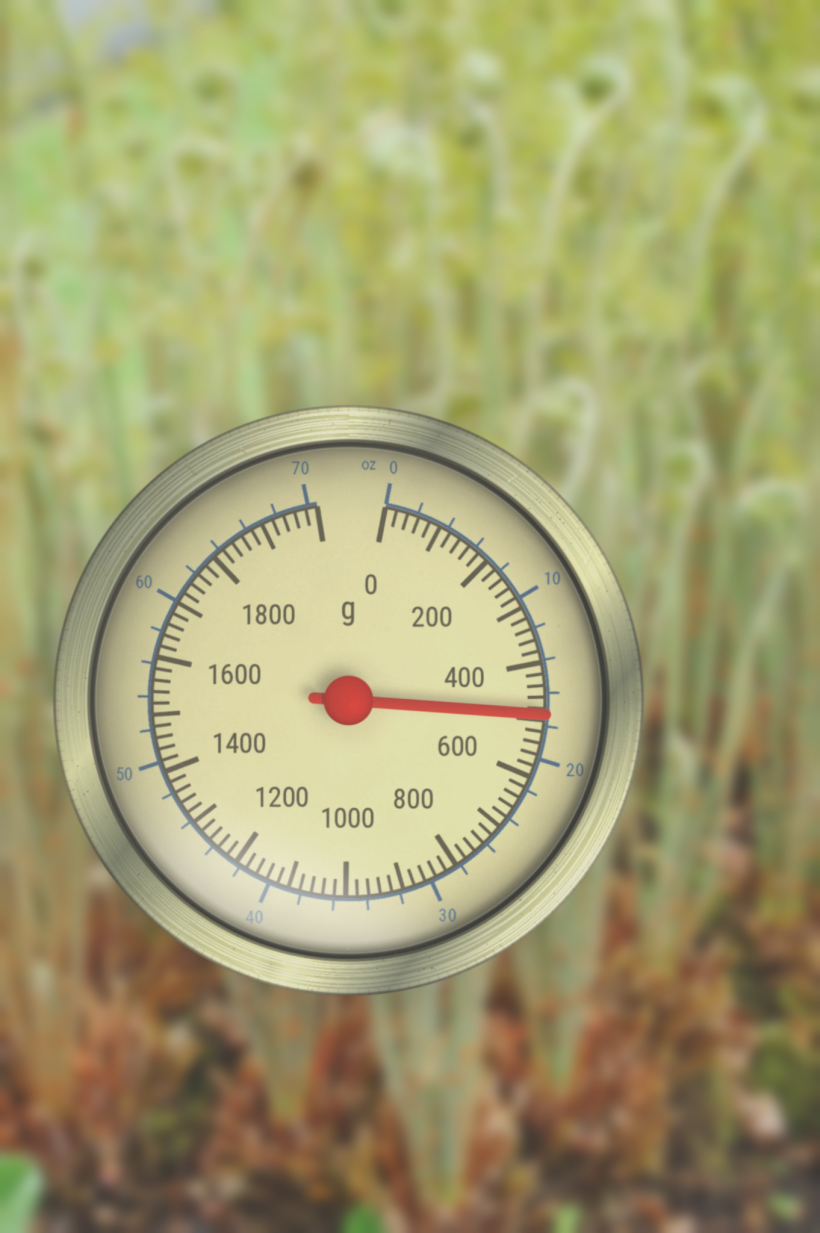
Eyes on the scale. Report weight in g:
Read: 490 g
